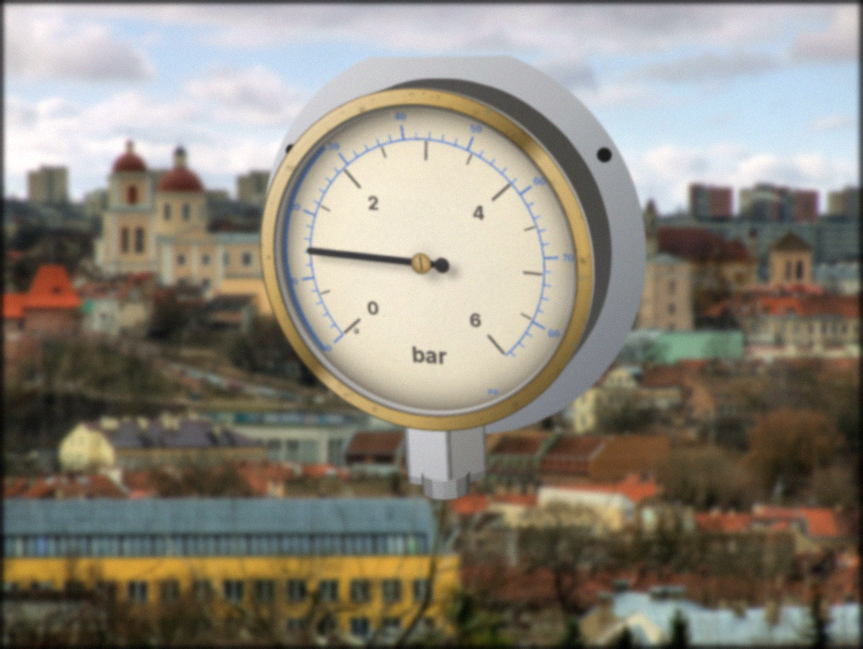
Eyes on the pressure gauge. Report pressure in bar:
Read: 1 bar
